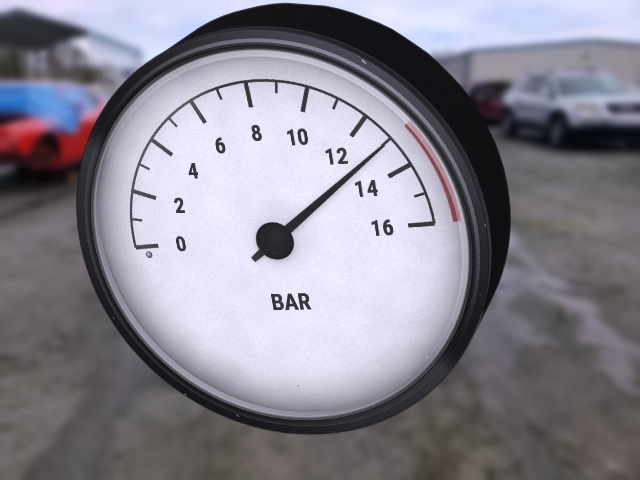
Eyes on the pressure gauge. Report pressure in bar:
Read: 13 bar
